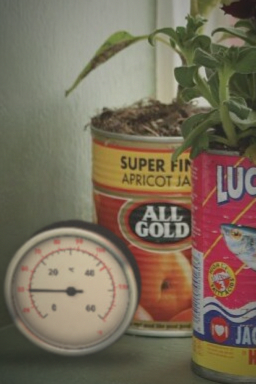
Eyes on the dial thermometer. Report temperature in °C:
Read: 10 °C
